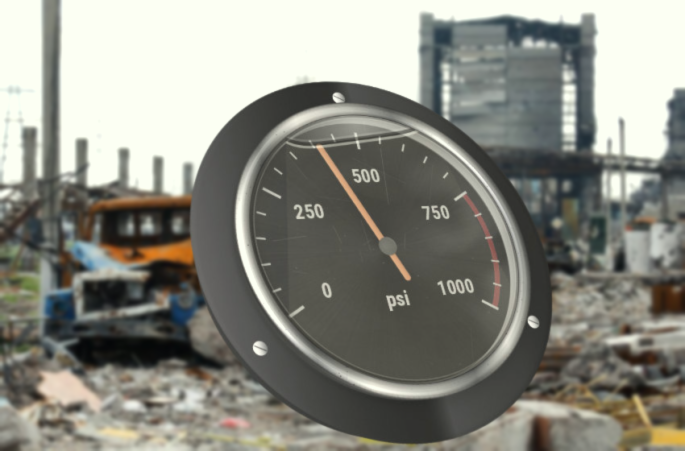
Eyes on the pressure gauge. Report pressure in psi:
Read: 400 psi
